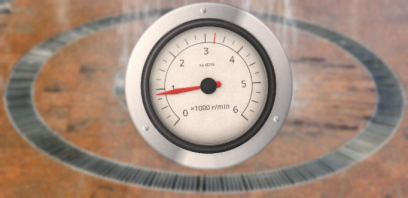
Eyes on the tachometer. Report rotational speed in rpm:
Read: 875 rpm
